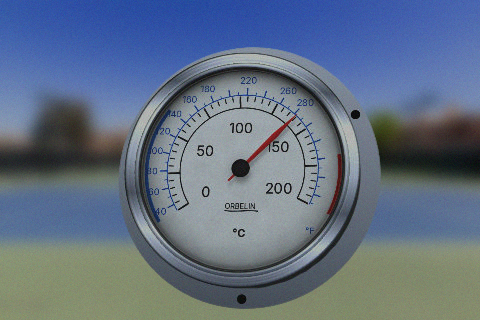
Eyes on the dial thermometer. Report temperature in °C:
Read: 140 °C
